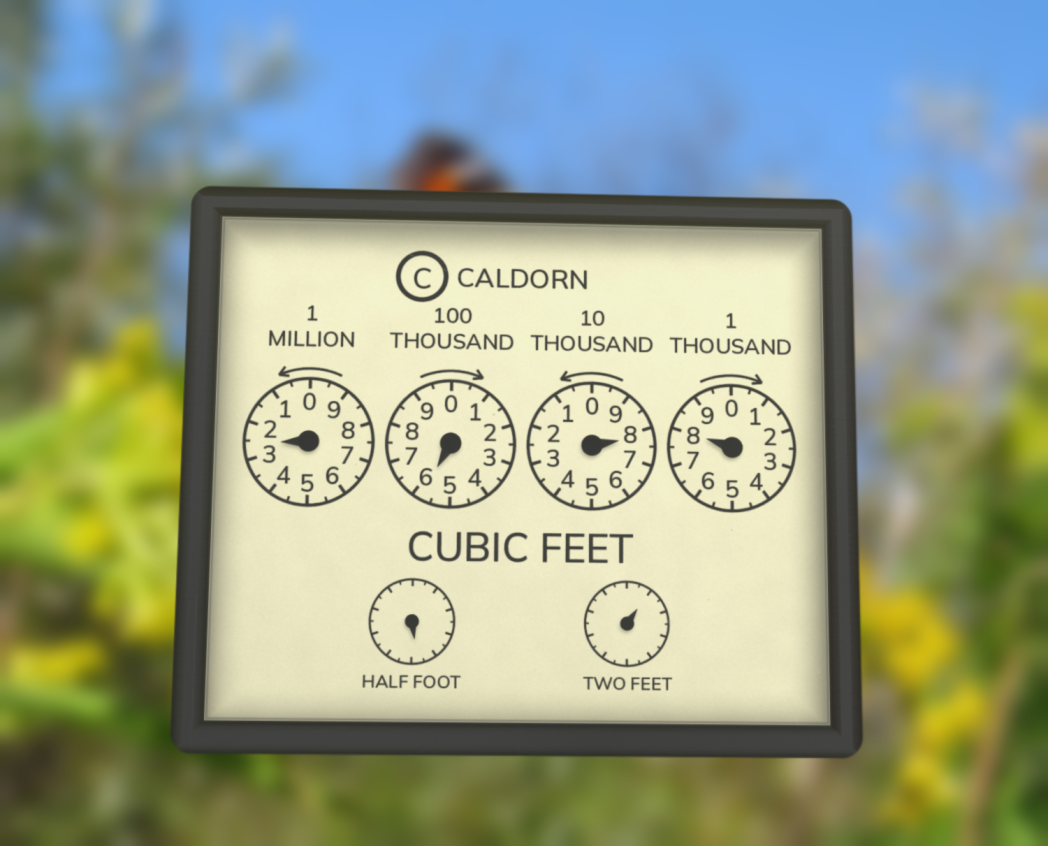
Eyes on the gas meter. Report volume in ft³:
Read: 257800 ft³
